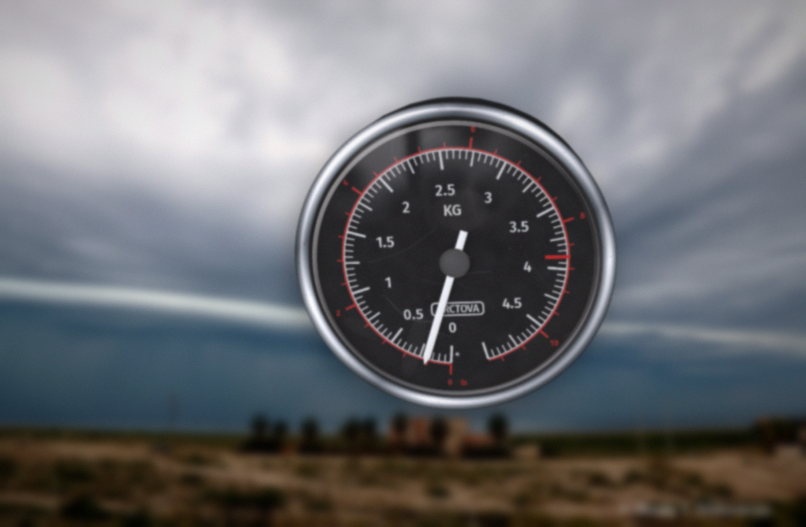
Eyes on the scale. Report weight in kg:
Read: 0.2 kg
